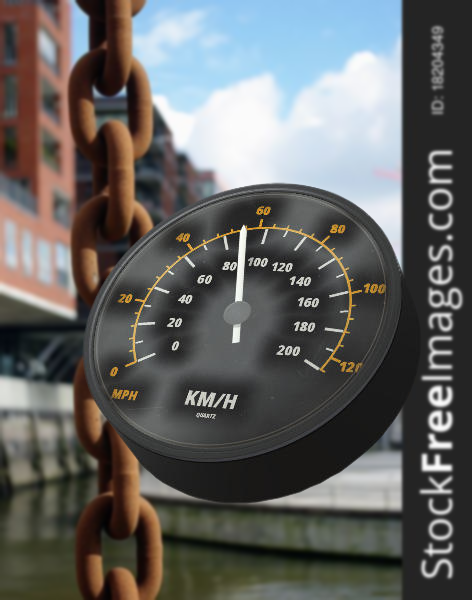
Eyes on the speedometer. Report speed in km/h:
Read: 90 km/h
